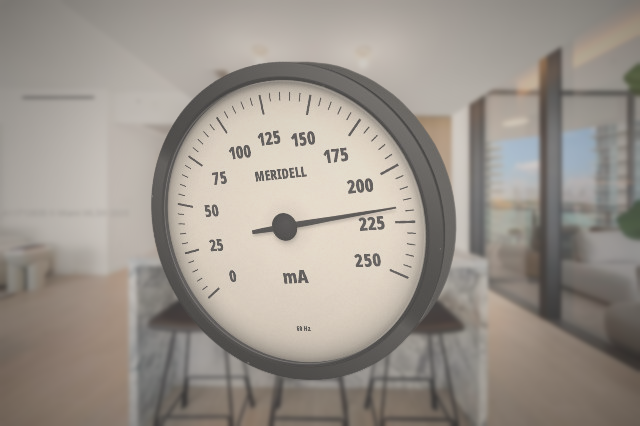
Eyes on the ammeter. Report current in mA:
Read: 217.5 mA
